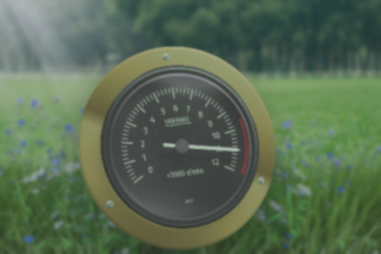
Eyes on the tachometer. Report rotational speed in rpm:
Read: 11000 rpm
